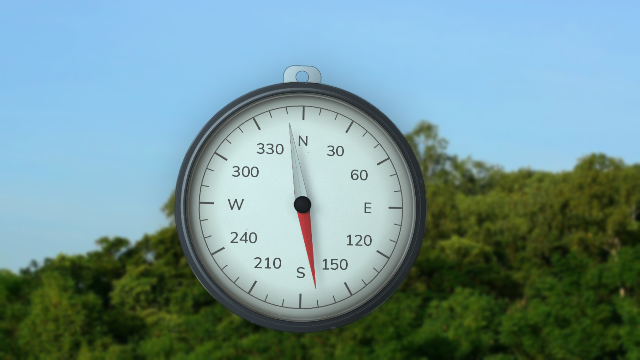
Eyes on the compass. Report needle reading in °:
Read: 170 °
